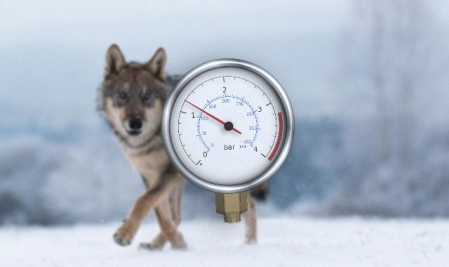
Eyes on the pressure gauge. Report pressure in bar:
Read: 1.2 bar
